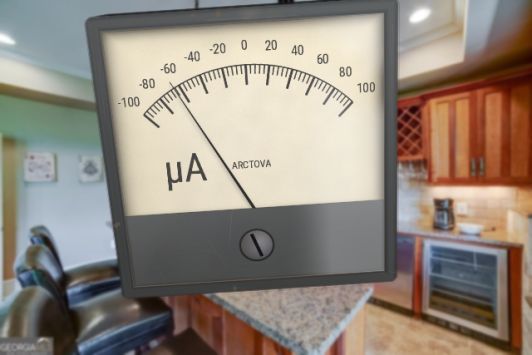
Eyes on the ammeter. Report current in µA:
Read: -64 µA
